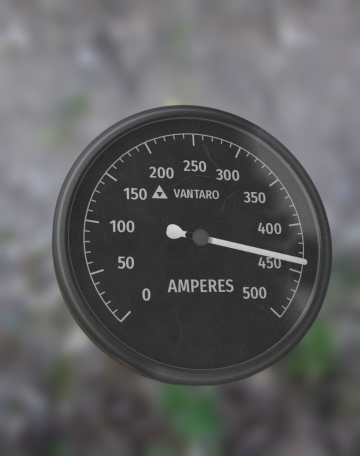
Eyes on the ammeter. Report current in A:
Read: 440 A
